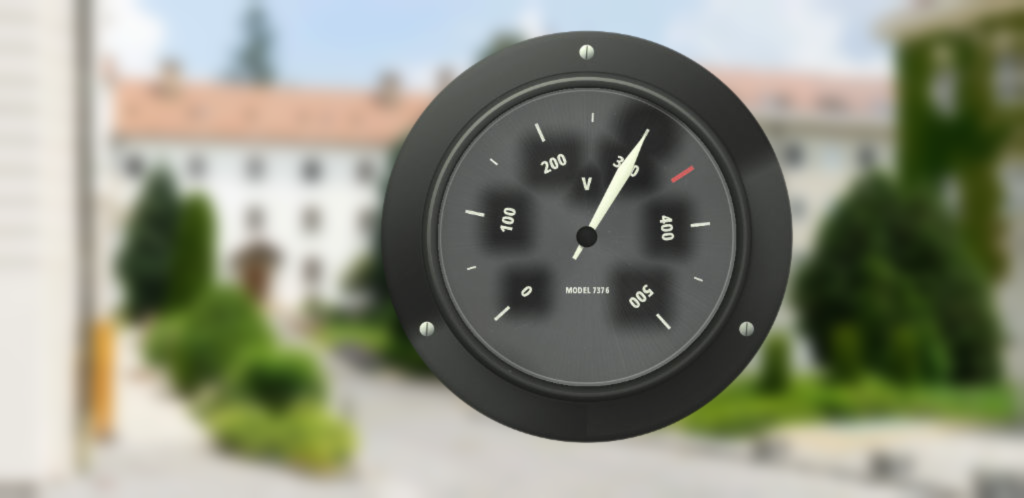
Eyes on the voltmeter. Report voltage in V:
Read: 300 V
